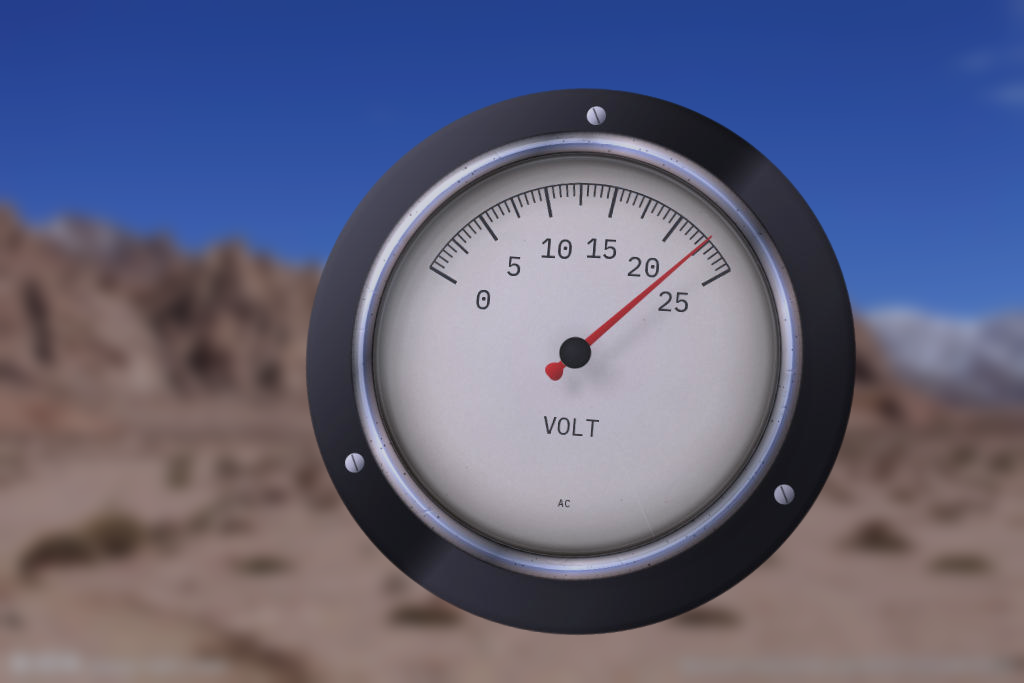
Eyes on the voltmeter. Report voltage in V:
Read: 22.5 V
